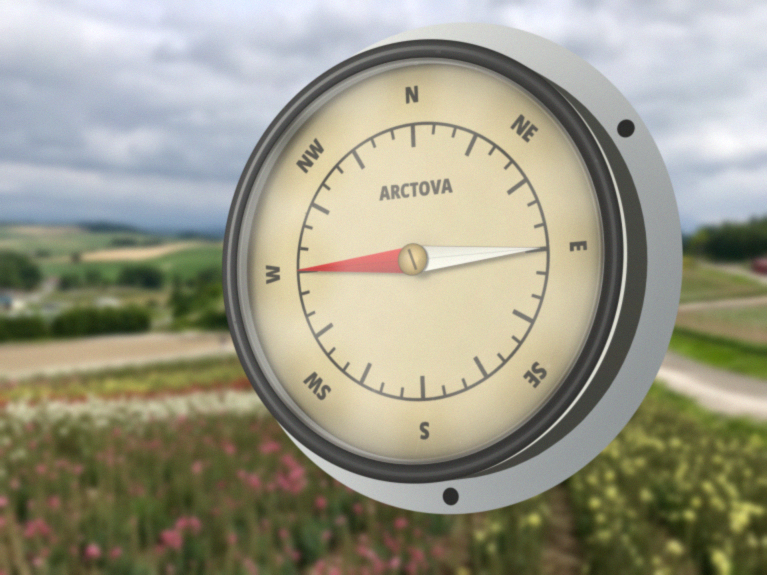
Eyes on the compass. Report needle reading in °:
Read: 270 °
